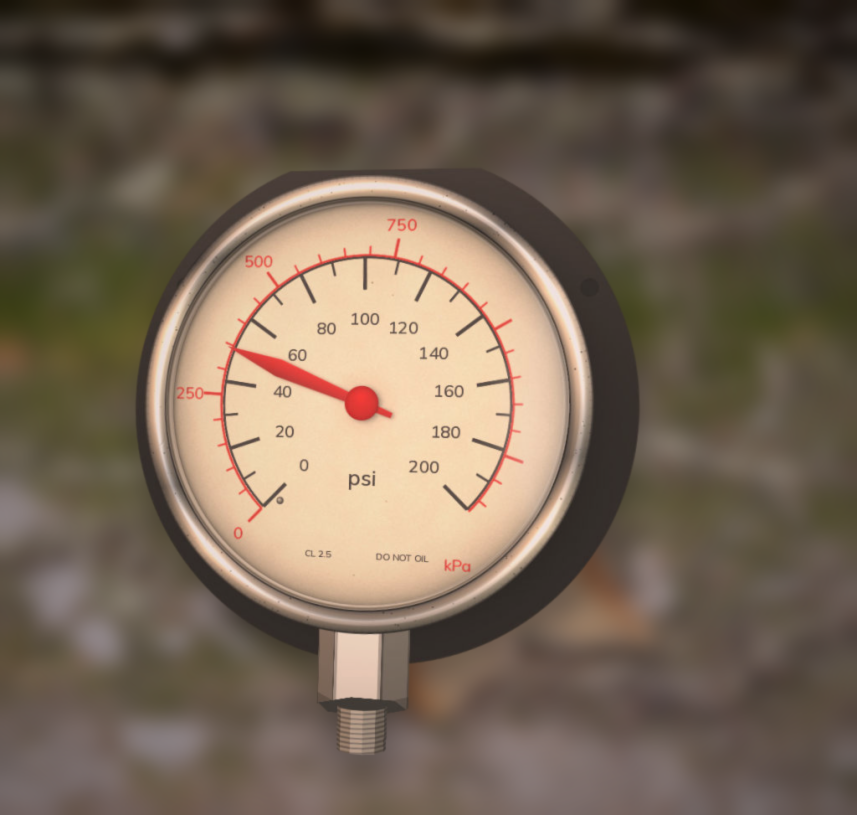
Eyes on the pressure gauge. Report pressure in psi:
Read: 50 psi
